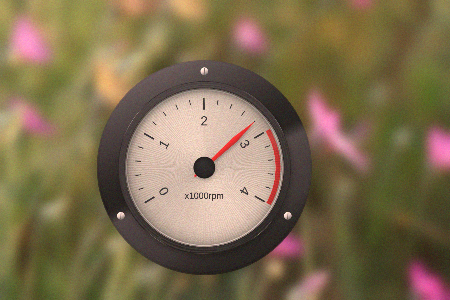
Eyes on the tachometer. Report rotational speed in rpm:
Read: 2800 rpm
